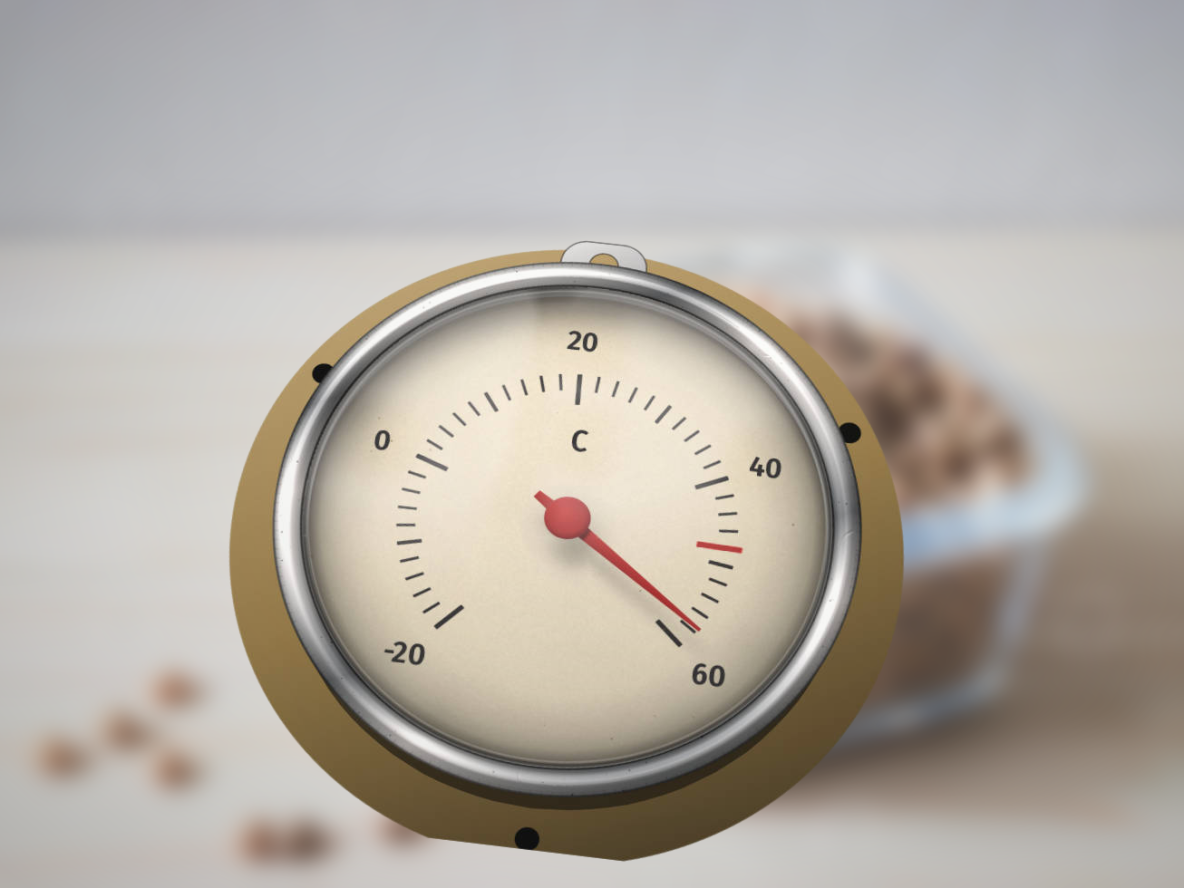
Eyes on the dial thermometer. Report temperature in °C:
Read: 58 °C
